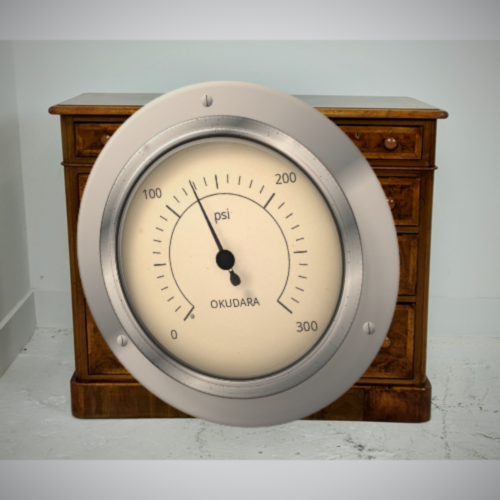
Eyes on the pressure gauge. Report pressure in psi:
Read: 130 psi
